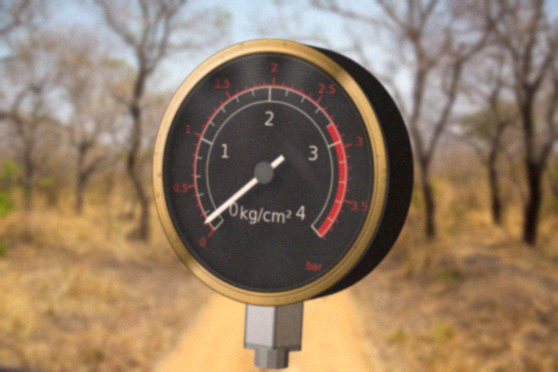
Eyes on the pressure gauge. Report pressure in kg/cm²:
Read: 0.1 kg/cm²
